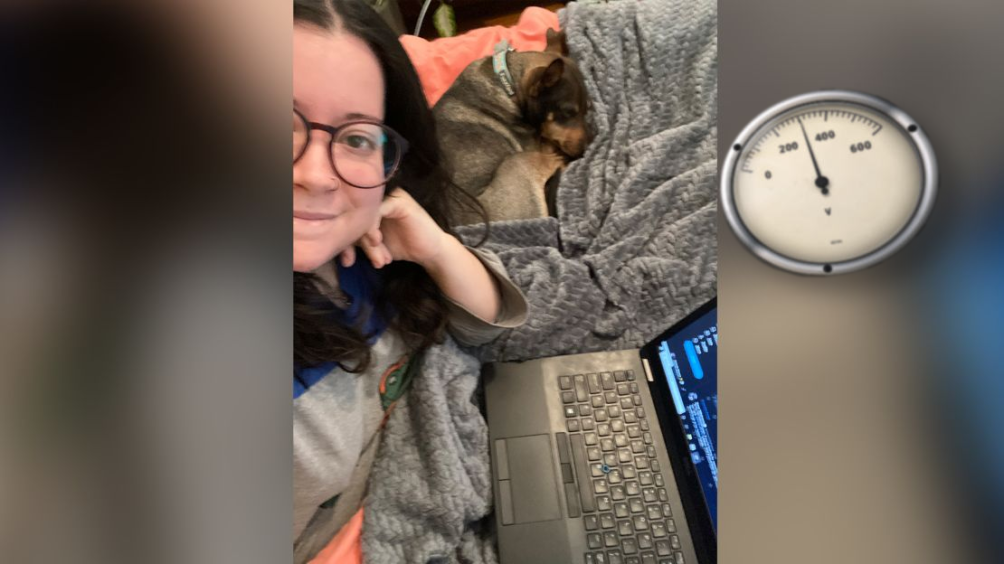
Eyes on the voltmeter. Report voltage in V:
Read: 300 V
